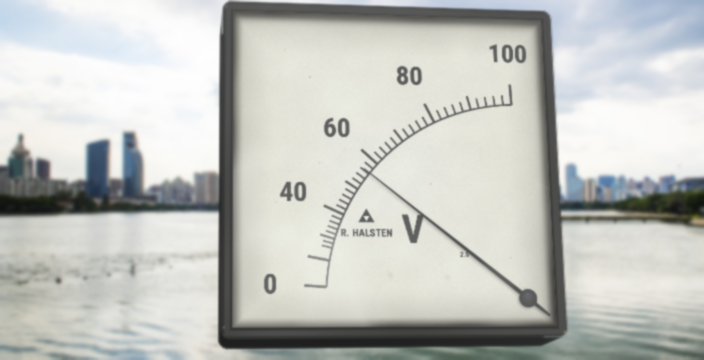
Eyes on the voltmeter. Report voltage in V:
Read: 56 V
